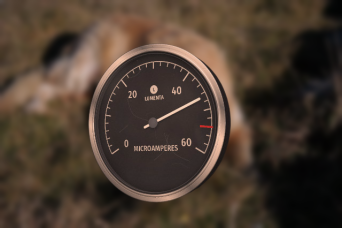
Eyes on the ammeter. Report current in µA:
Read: 47 µA
